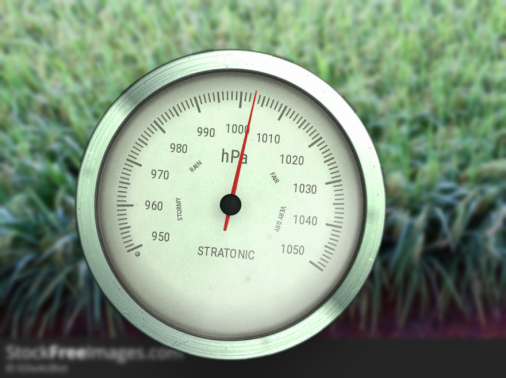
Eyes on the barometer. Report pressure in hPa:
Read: 1003 hPa
